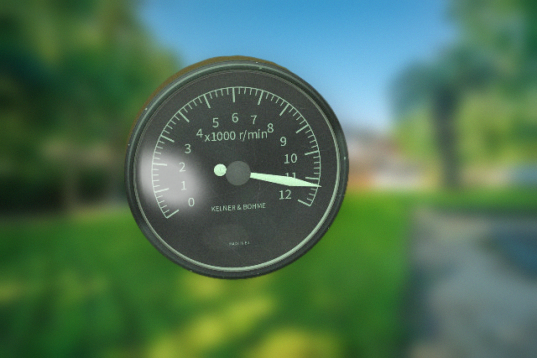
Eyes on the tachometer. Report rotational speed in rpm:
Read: 11200 rpm
